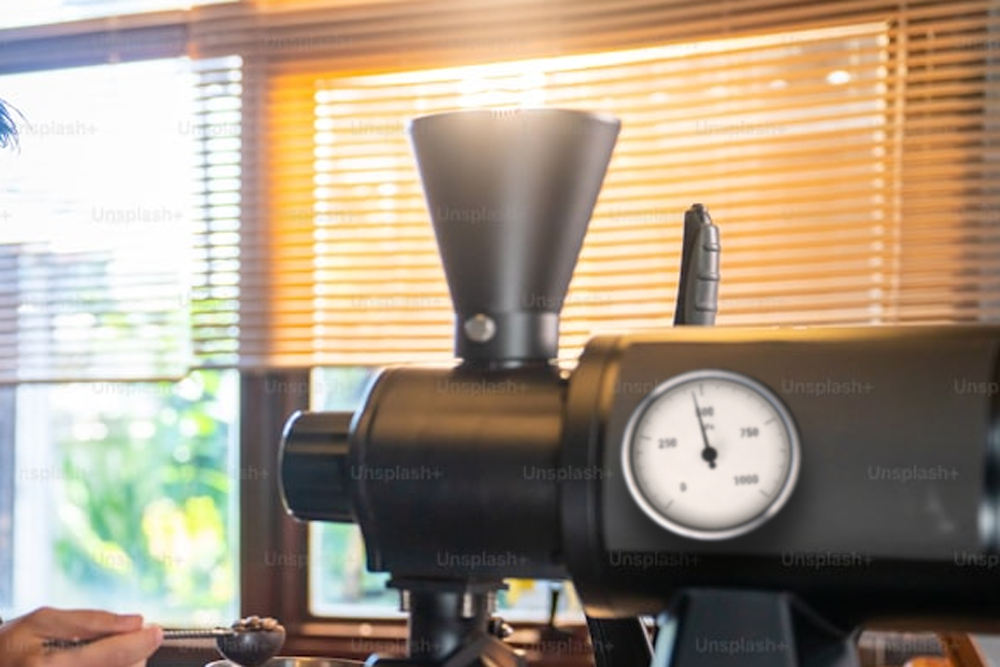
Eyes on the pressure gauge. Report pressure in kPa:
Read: 475 kPa
